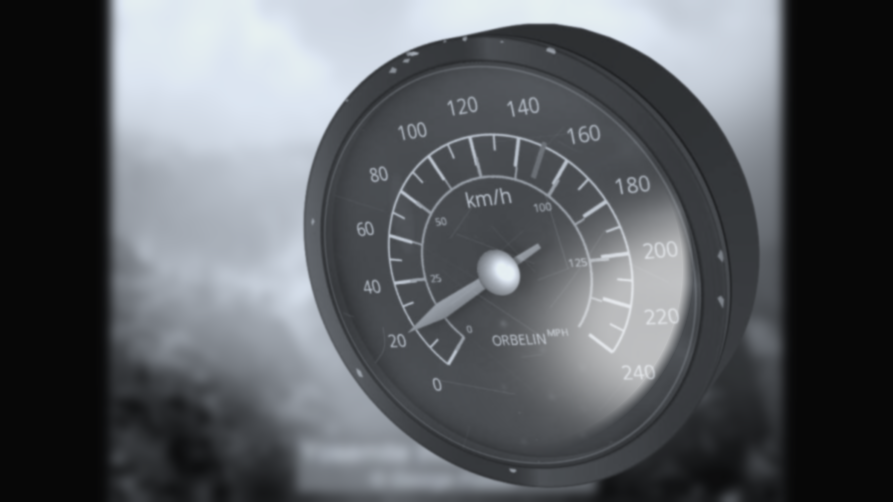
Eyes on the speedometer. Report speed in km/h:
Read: 20 km/h
